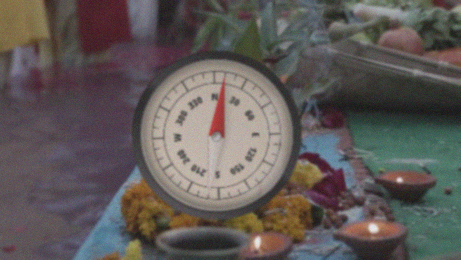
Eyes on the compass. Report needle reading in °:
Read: 10 °
